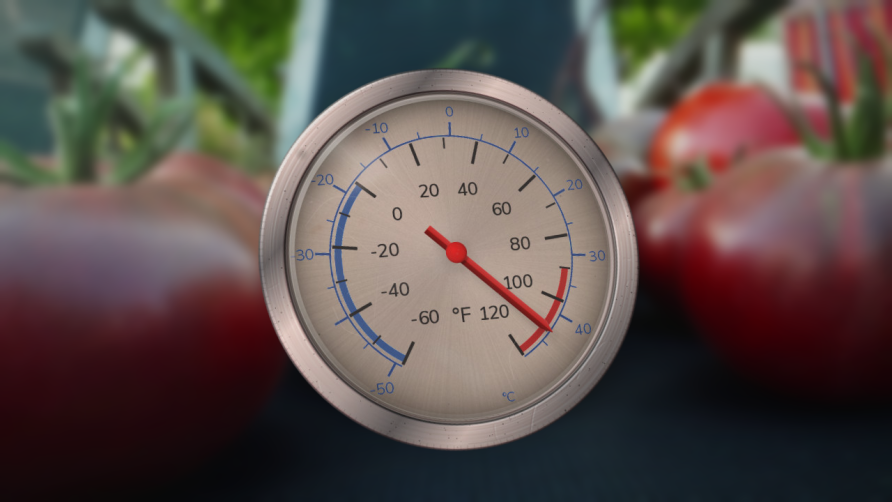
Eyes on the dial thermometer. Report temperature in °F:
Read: 110 °F
